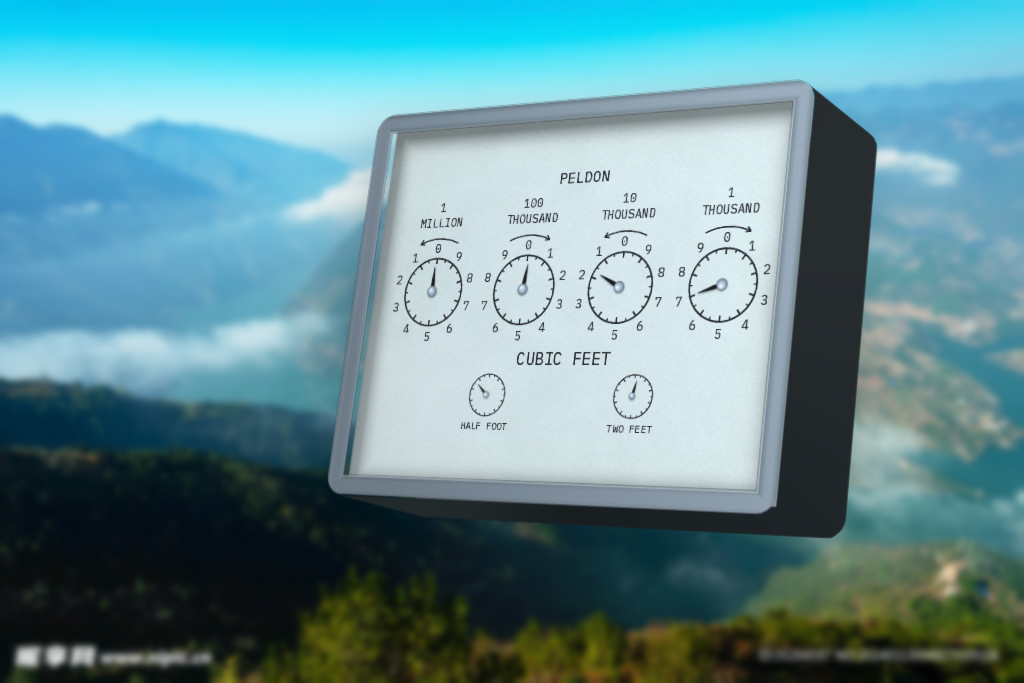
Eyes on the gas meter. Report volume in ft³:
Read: 1700 ft³
